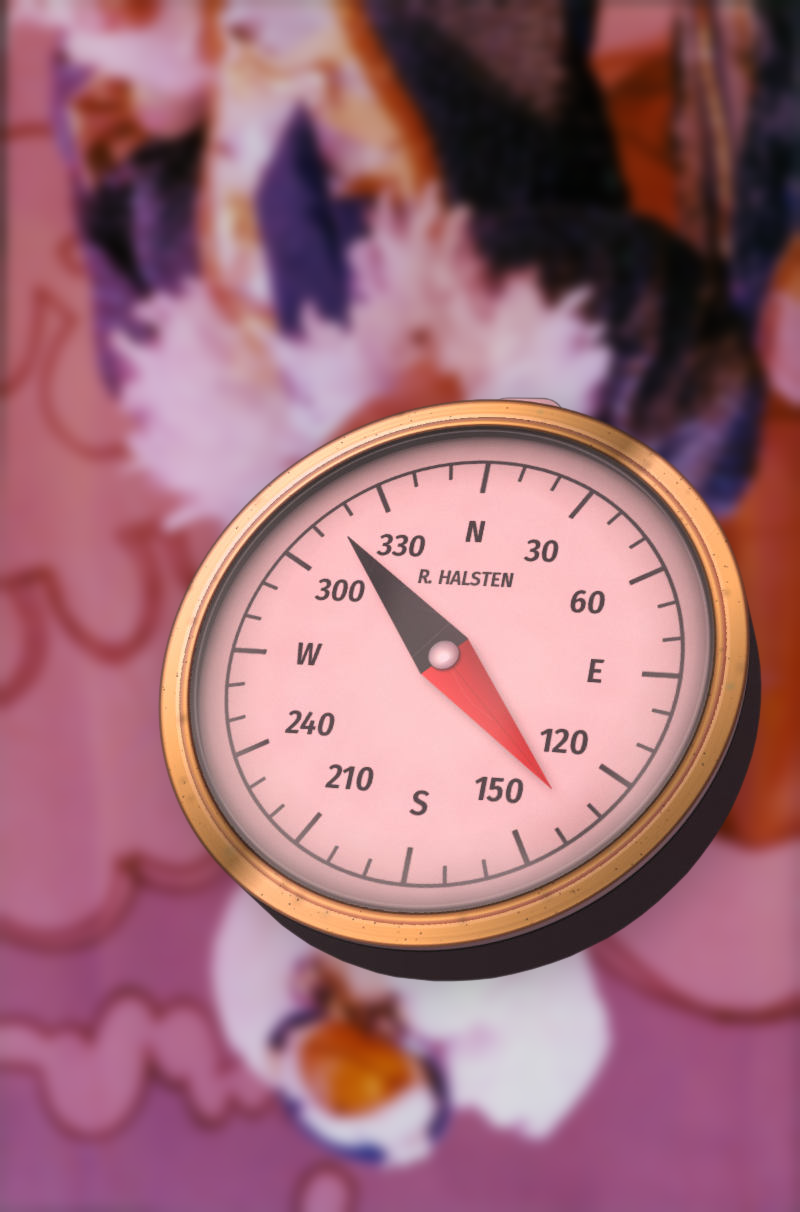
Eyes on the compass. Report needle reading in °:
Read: 135 °
